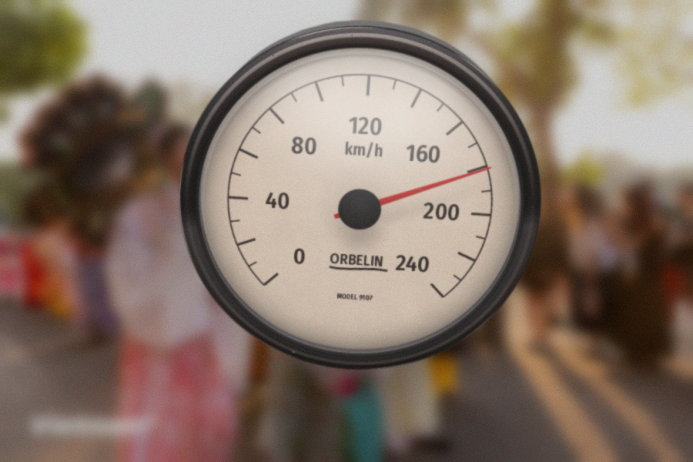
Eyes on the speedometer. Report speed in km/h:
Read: 180 km/h
